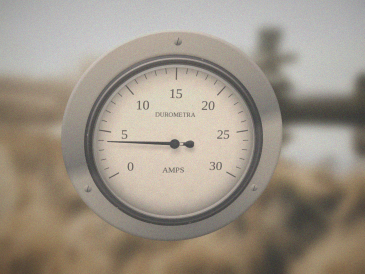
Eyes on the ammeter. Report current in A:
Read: 4 A
